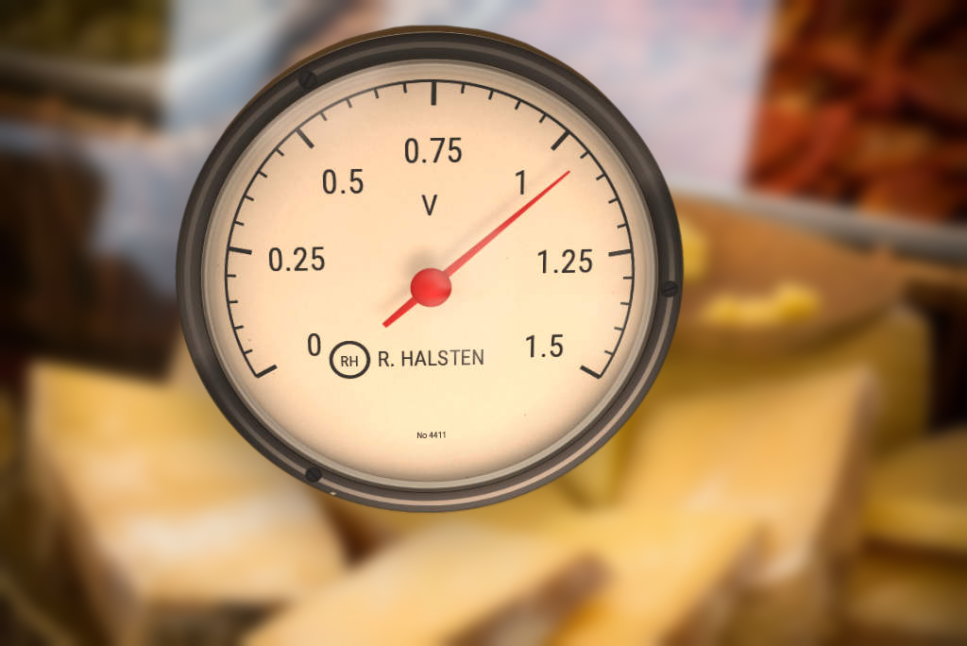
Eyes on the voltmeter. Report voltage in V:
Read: 1.05 V
